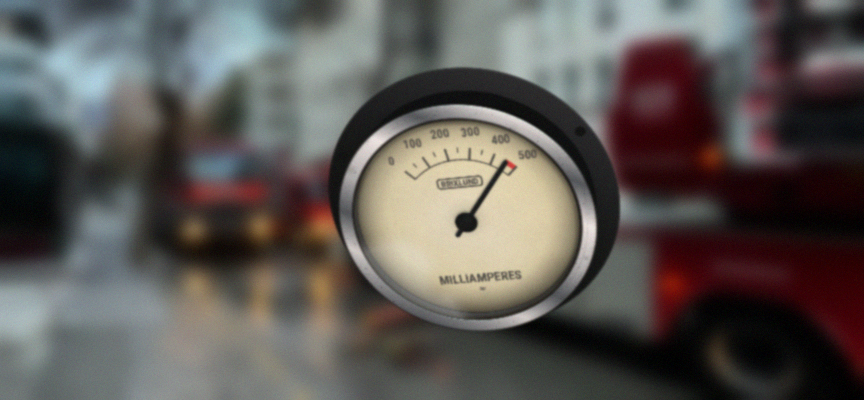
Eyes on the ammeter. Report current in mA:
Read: 450 mA
